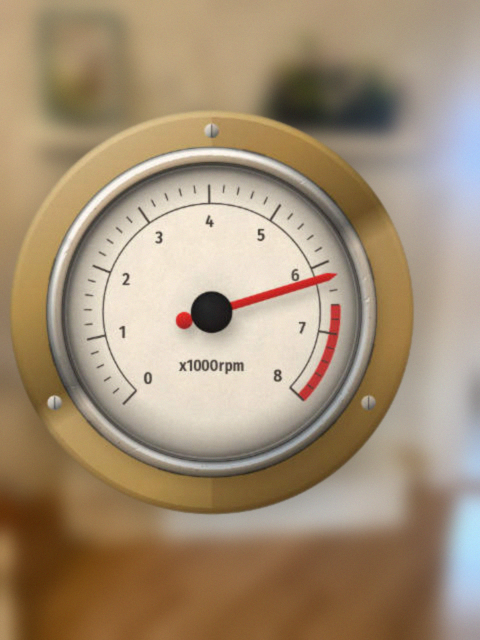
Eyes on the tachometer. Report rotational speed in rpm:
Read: 6200 rpm
